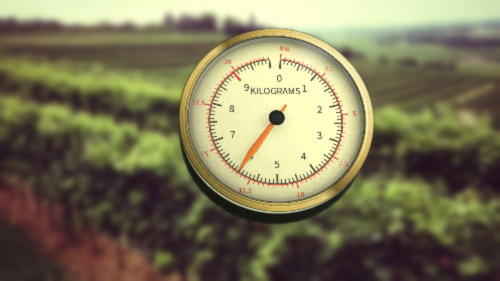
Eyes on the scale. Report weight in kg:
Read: 6 kg
